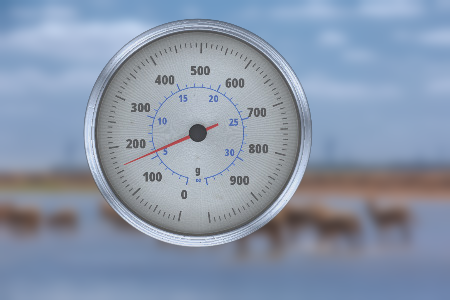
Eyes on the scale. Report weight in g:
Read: 160 g
